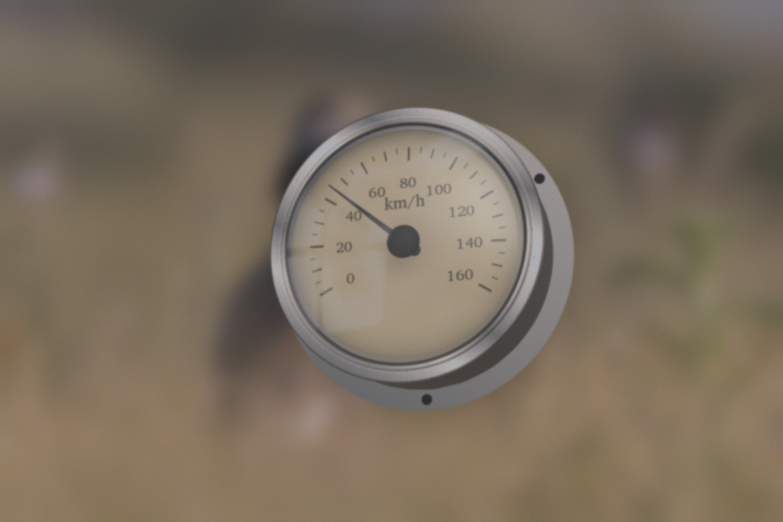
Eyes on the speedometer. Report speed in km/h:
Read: 45 km/h
